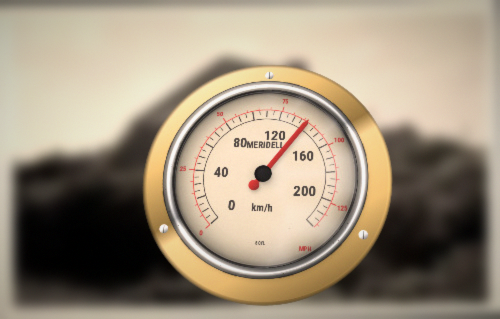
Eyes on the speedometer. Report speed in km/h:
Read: 140 km/h
